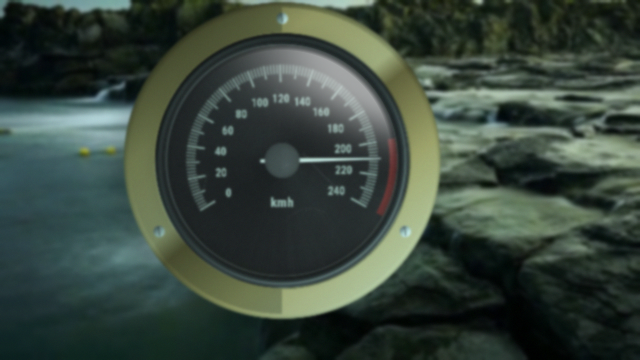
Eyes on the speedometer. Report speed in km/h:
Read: 210 km/h
